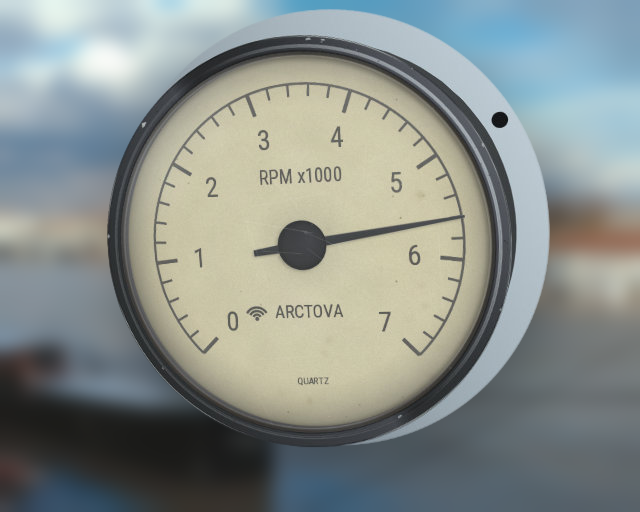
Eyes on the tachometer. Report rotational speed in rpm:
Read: 5600 rpm
